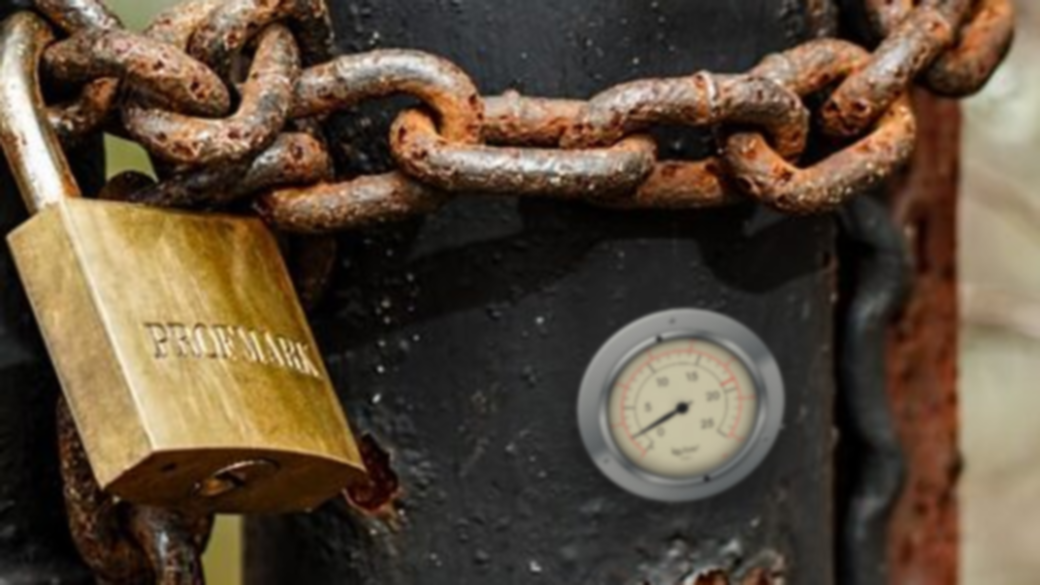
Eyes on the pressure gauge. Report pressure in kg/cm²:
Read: 2 kg/cm²
